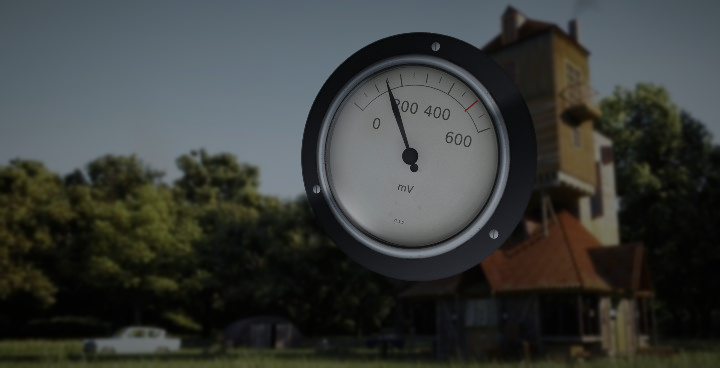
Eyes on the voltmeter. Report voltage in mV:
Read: 150 mV
